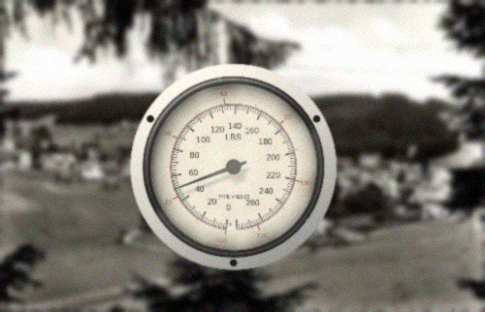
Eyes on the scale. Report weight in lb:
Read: 50 lb
